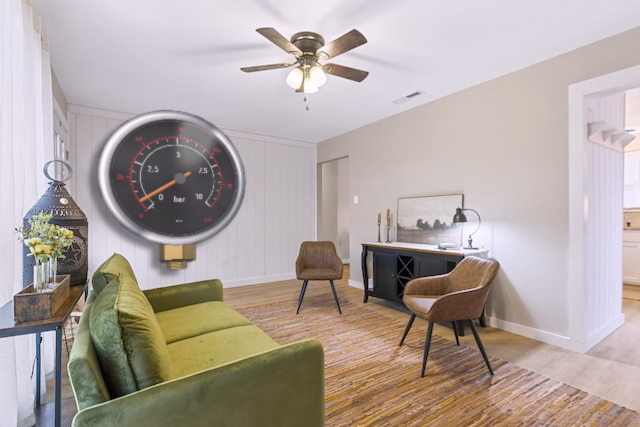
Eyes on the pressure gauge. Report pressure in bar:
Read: 0.5 bar
